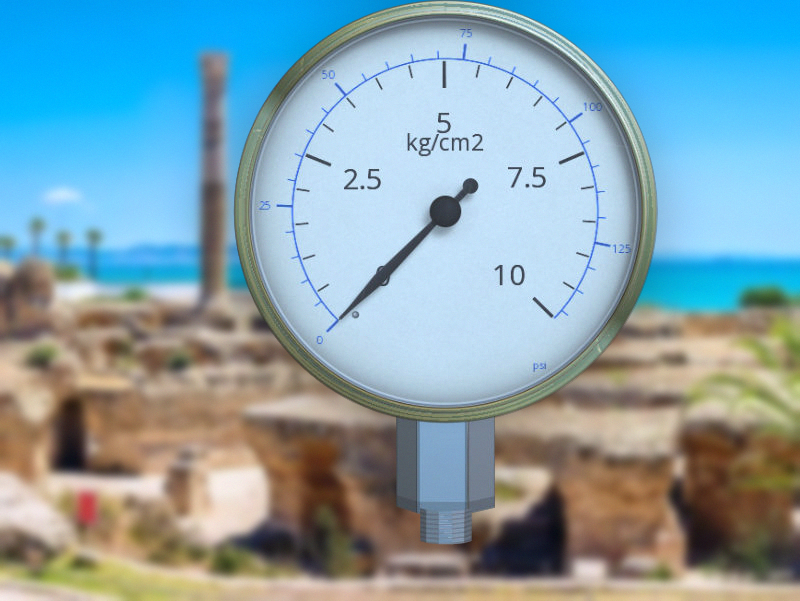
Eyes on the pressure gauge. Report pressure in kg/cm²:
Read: 0 kg/cm²
